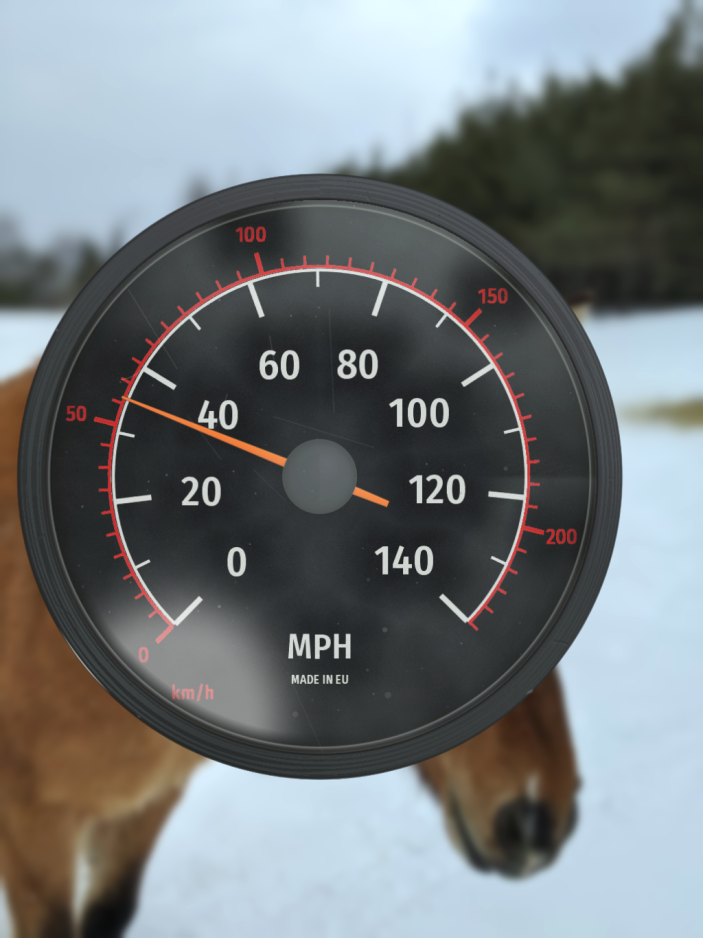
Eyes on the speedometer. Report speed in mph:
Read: 35 mph
